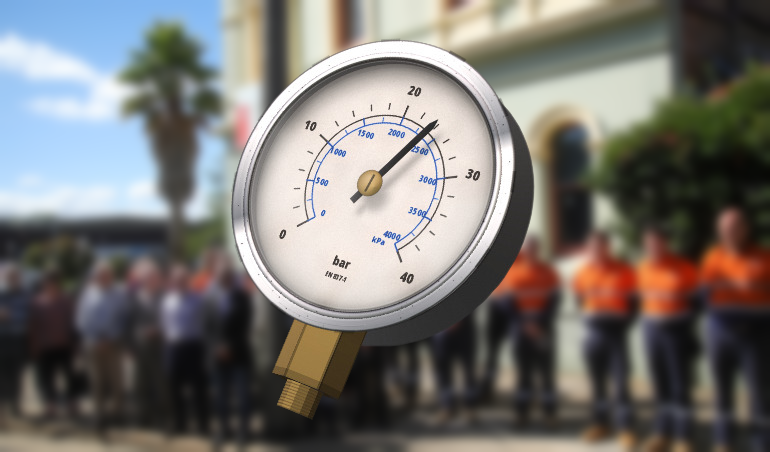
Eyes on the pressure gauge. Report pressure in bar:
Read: 24 bar
